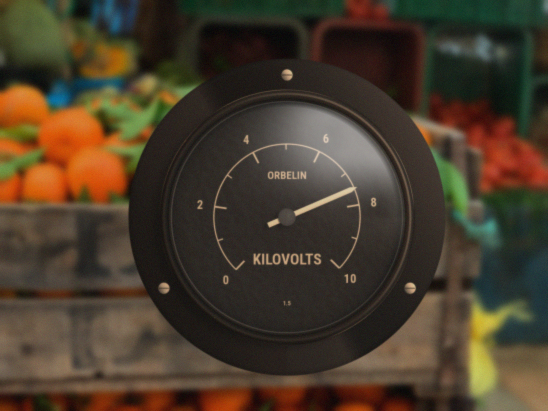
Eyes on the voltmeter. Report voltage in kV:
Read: 7.5 kV
